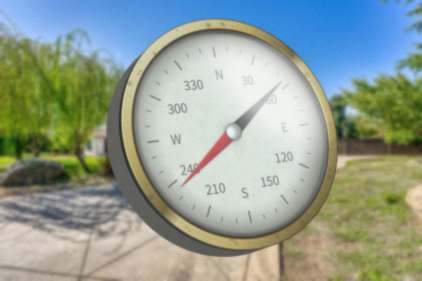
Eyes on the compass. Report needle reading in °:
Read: 235 °
